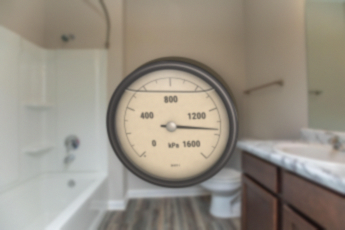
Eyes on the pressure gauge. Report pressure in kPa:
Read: 1350 kPa
